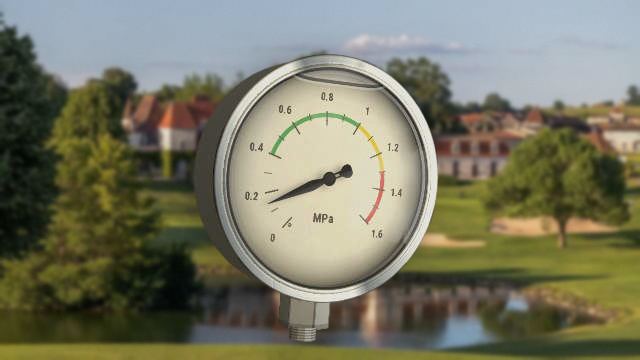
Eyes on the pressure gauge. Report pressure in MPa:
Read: 0.15 MPa
